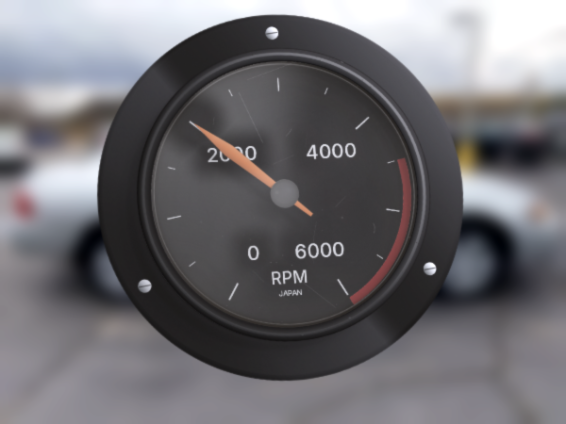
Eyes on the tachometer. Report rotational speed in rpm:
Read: 2000 rpm
